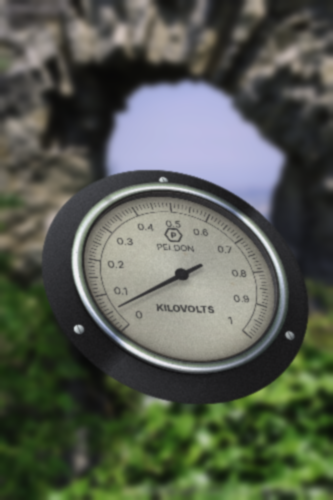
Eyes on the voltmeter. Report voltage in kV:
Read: 0.05 kV
